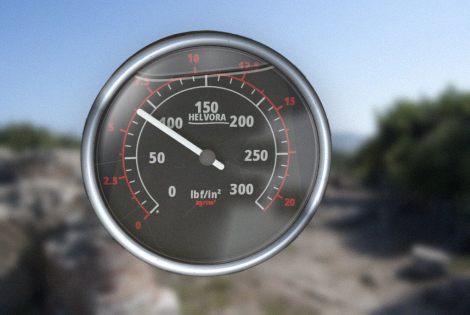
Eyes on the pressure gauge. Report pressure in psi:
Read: 90 psi
